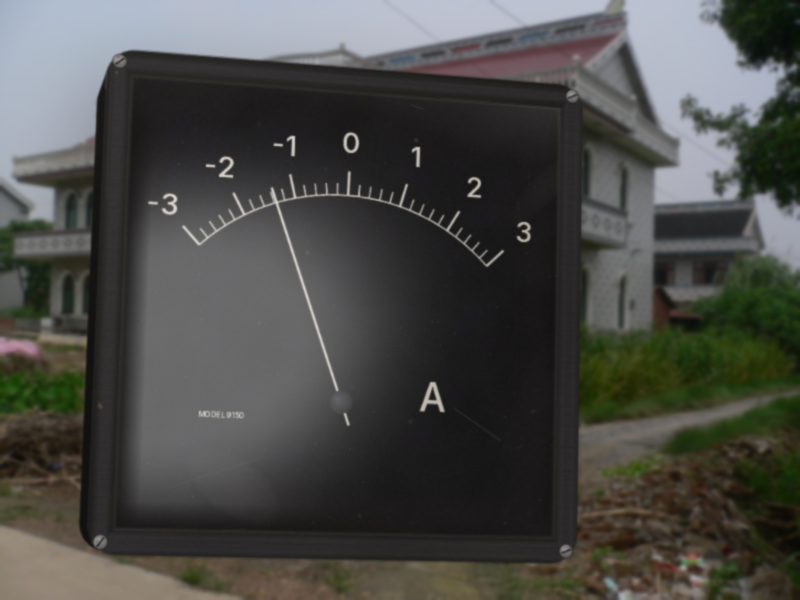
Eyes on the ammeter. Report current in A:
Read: -1.4 A
